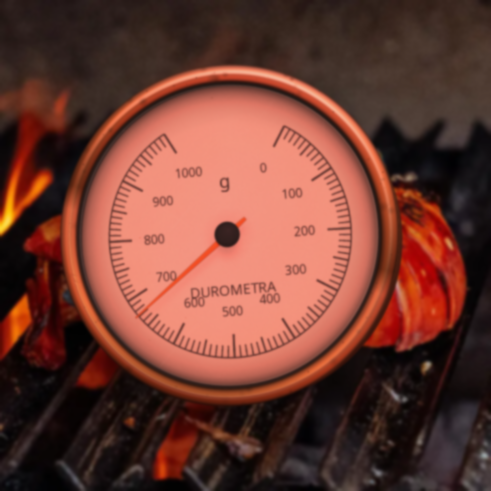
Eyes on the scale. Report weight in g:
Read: 670 g
